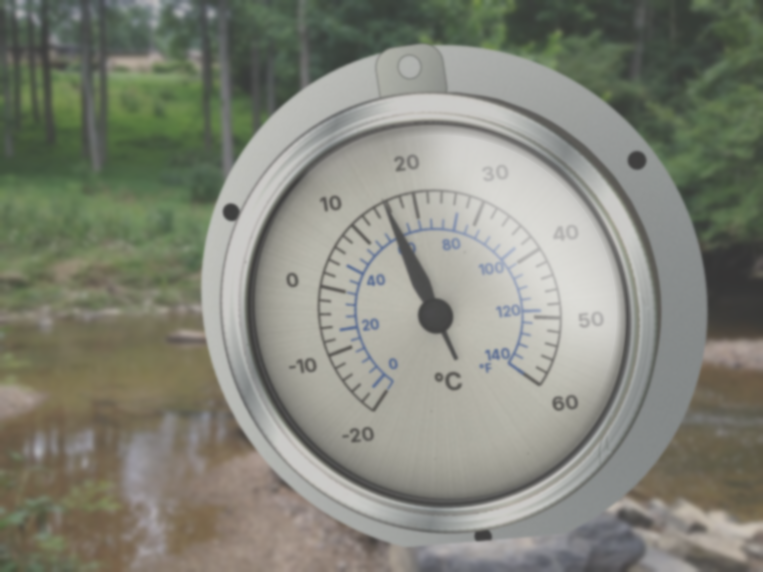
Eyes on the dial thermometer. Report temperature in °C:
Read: 16 °C
